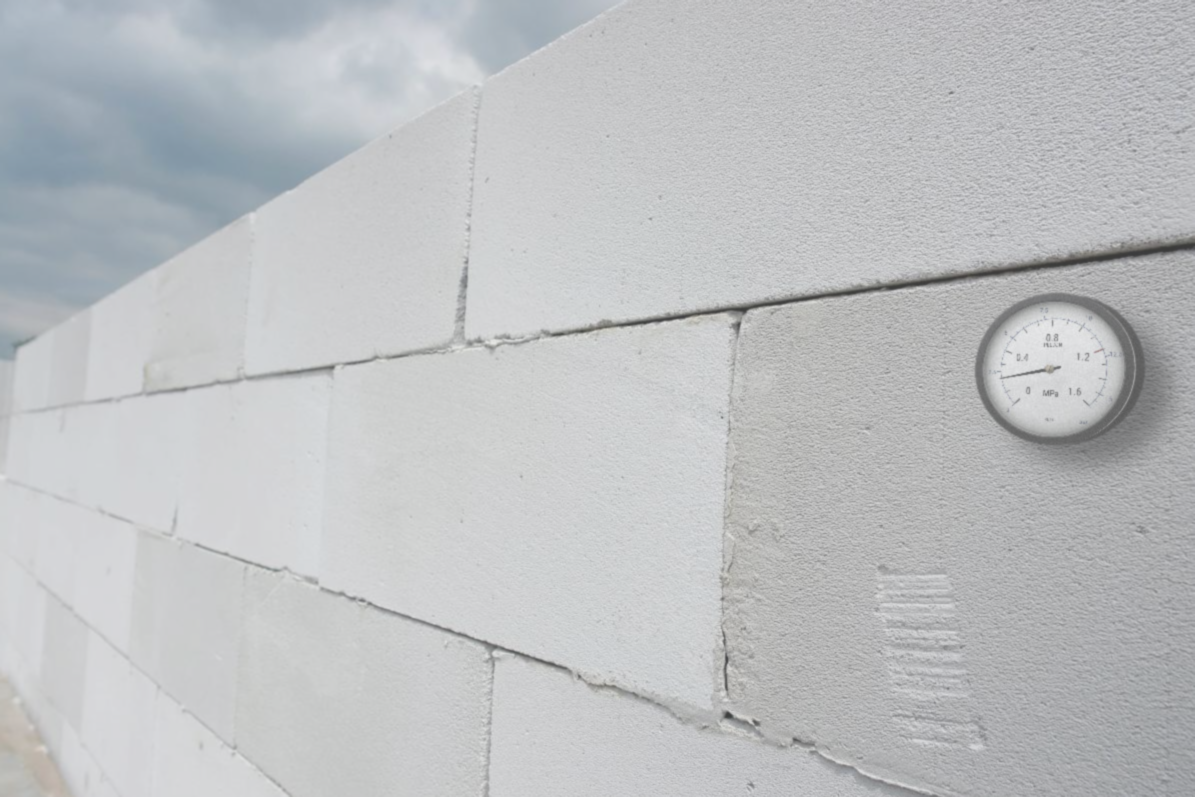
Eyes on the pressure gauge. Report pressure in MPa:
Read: 0.2 MPa
